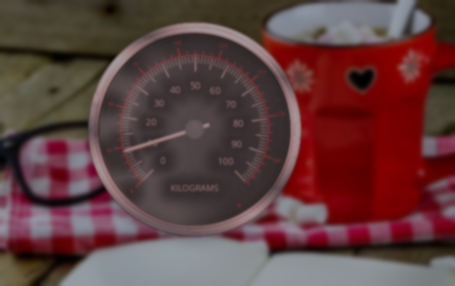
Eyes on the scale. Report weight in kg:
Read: 10 kg
